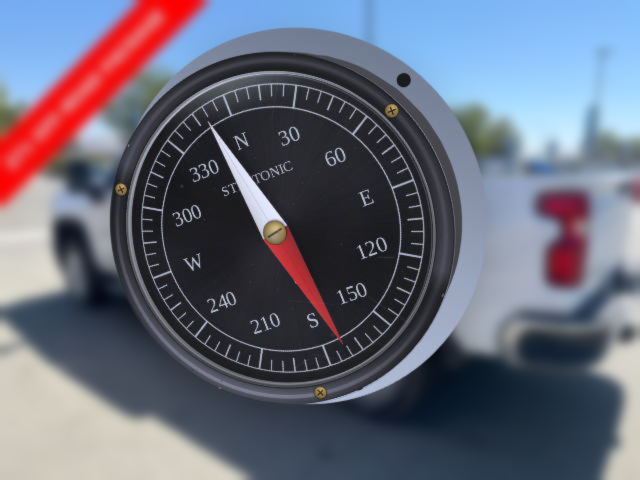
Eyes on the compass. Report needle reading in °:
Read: 170 °
